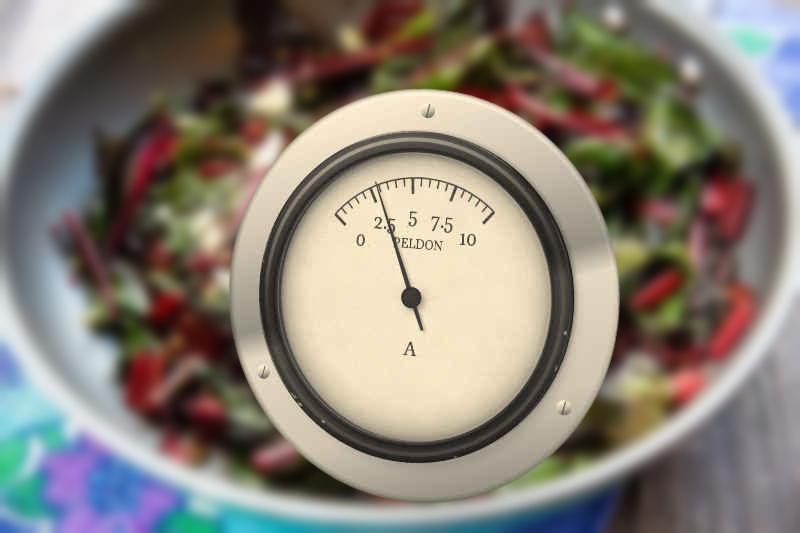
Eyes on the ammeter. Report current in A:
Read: 3 A
